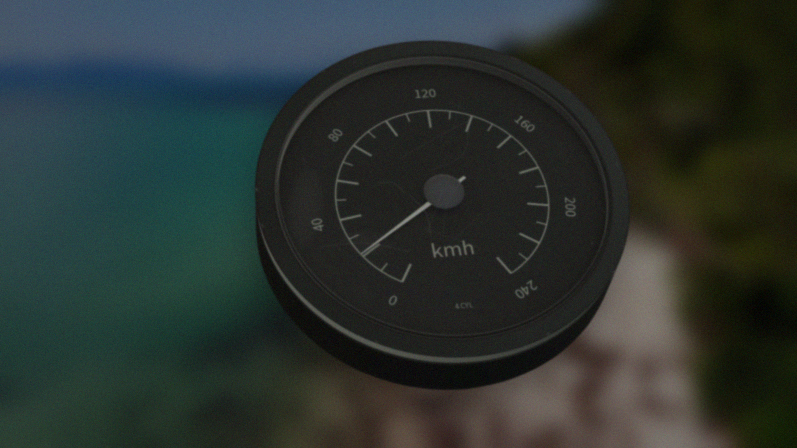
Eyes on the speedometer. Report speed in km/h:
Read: 20 km/h
